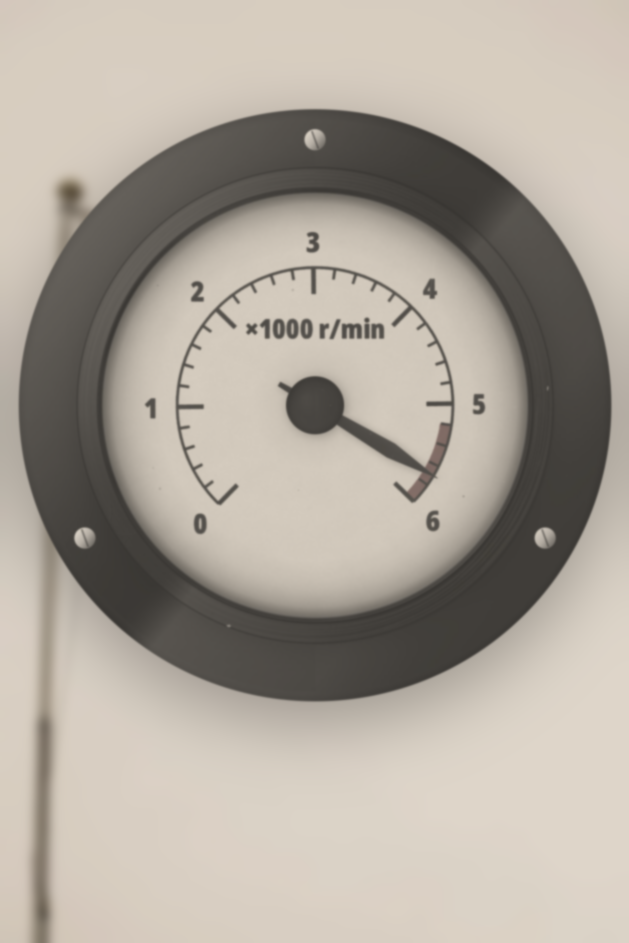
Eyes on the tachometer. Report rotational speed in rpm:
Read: 5700 rpm
